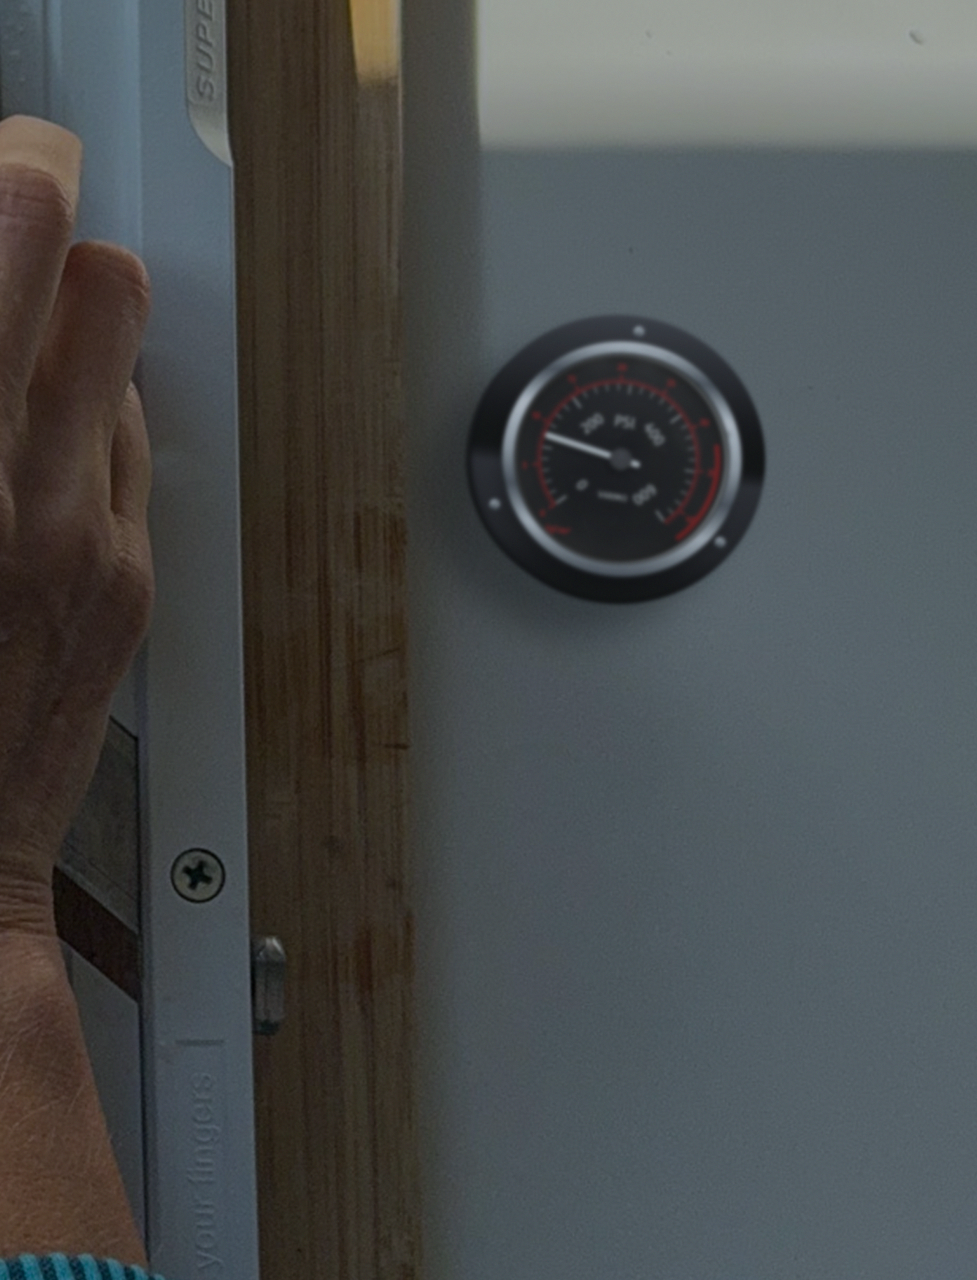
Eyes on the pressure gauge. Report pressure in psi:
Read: 120 psi
